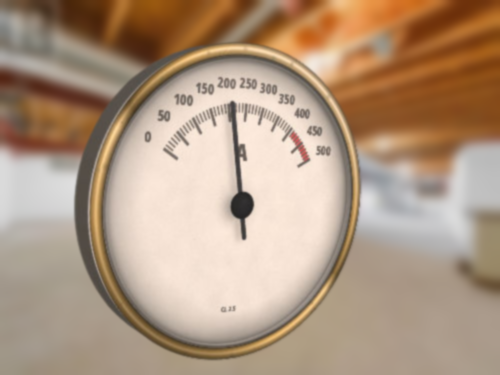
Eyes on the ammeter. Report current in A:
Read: 200 A
